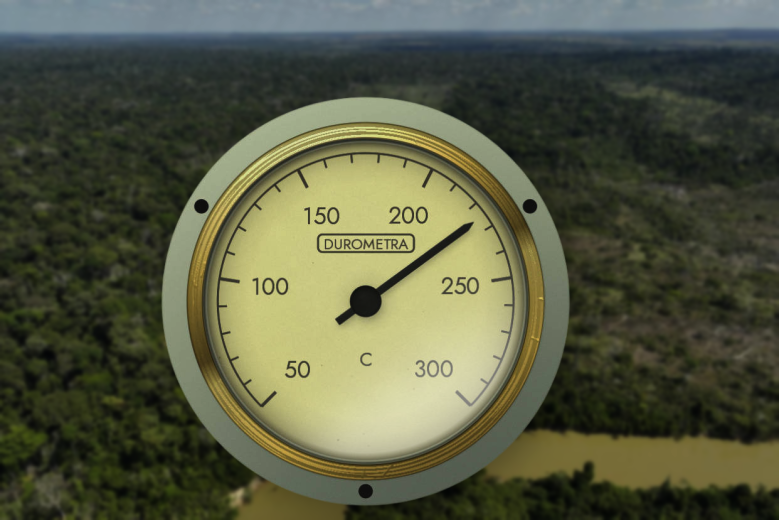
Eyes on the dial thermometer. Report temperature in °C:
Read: 225 °C
